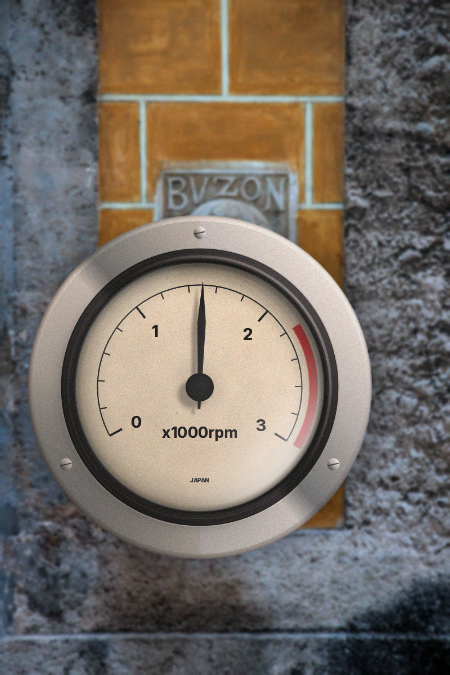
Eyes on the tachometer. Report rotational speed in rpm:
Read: 1500 rpm
